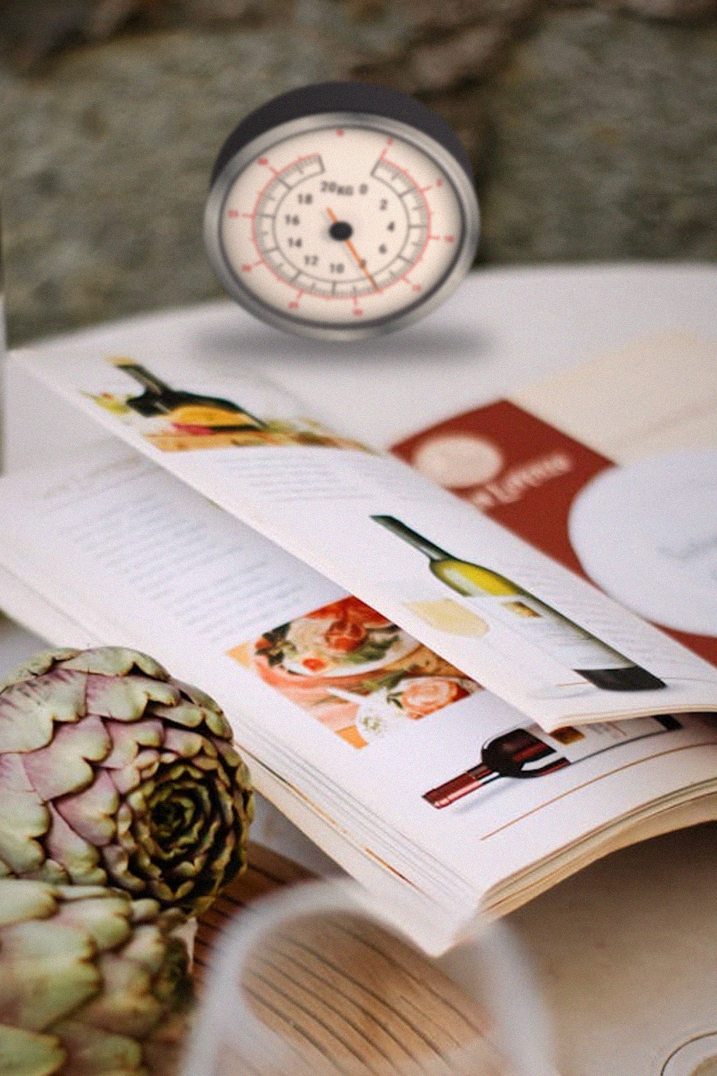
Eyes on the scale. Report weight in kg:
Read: 8 kg
